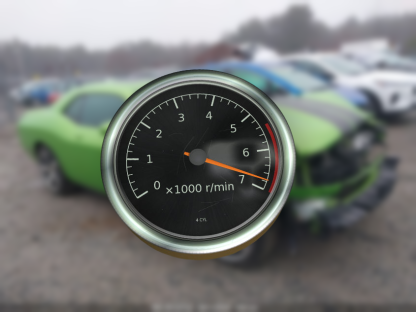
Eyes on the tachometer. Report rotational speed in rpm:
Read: 6800 rpm
